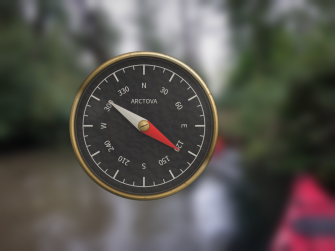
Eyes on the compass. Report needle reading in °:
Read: 125 °
